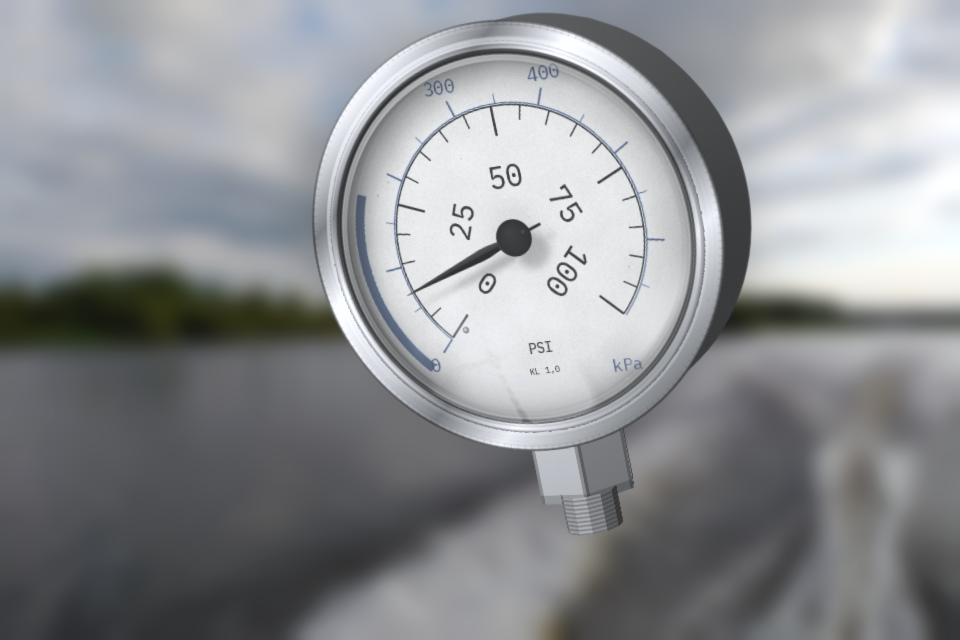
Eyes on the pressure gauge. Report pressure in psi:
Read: 10 psi
